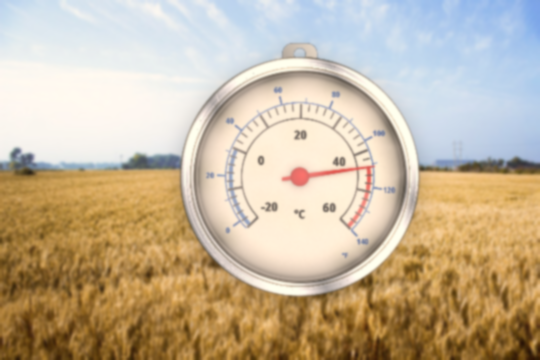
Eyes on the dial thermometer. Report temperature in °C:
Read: 44 °C
